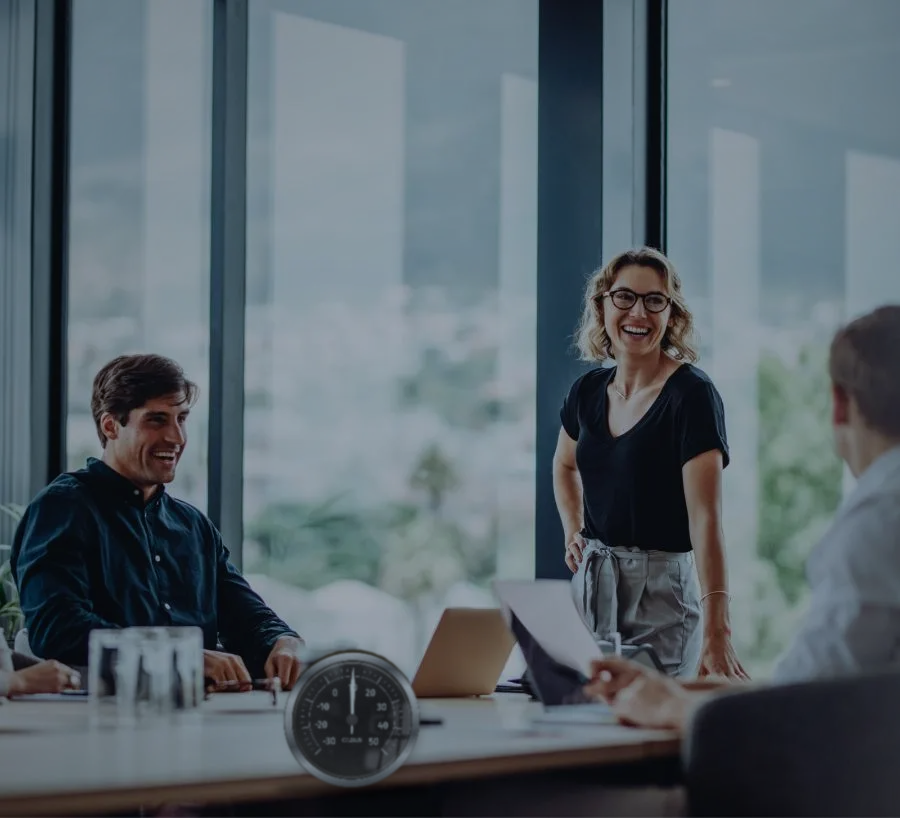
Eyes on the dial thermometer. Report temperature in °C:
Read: 10 °C
